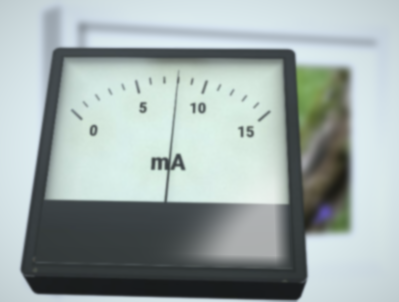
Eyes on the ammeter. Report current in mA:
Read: 8 mA
